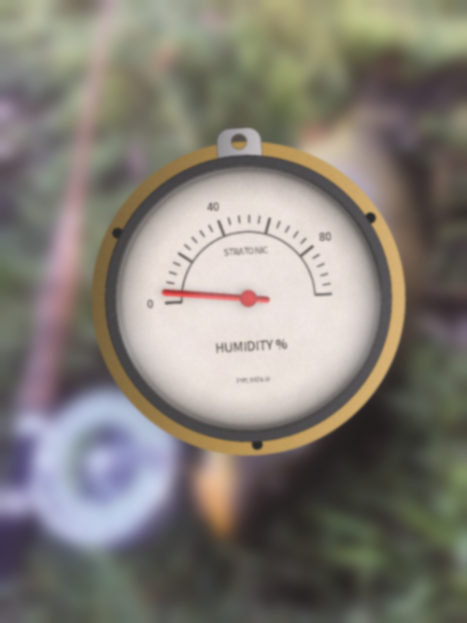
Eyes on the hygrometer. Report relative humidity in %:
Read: 4 %
